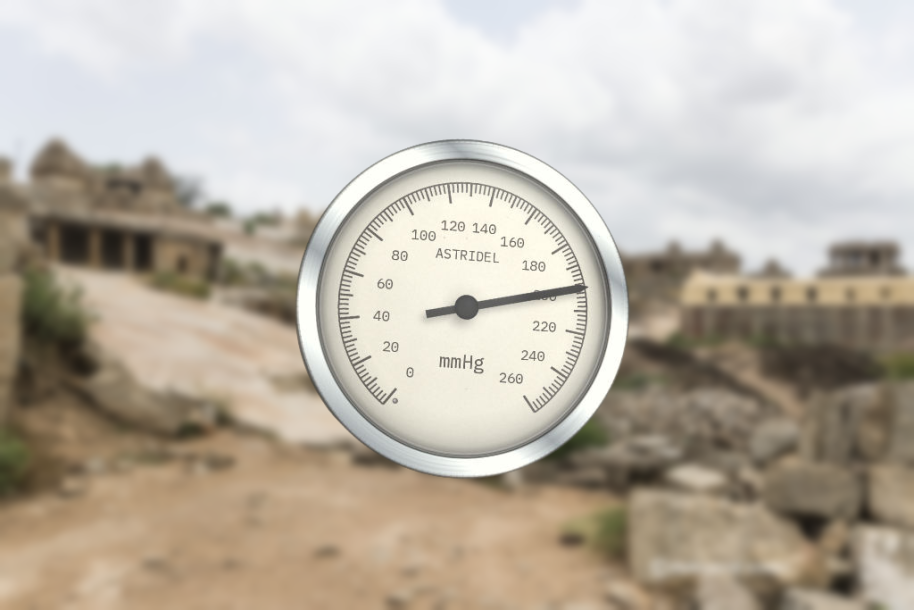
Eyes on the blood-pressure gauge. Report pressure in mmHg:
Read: 200 mmHg
